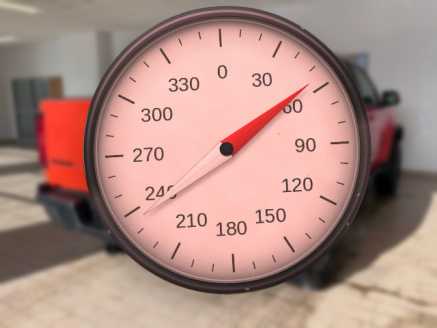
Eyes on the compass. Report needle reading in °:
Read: 55 °
